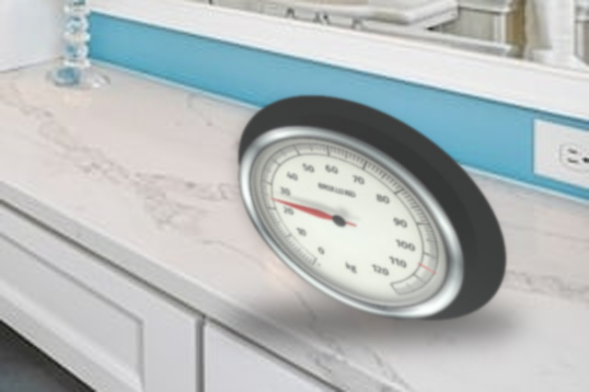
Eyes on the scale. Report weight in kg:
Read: 25 kg
